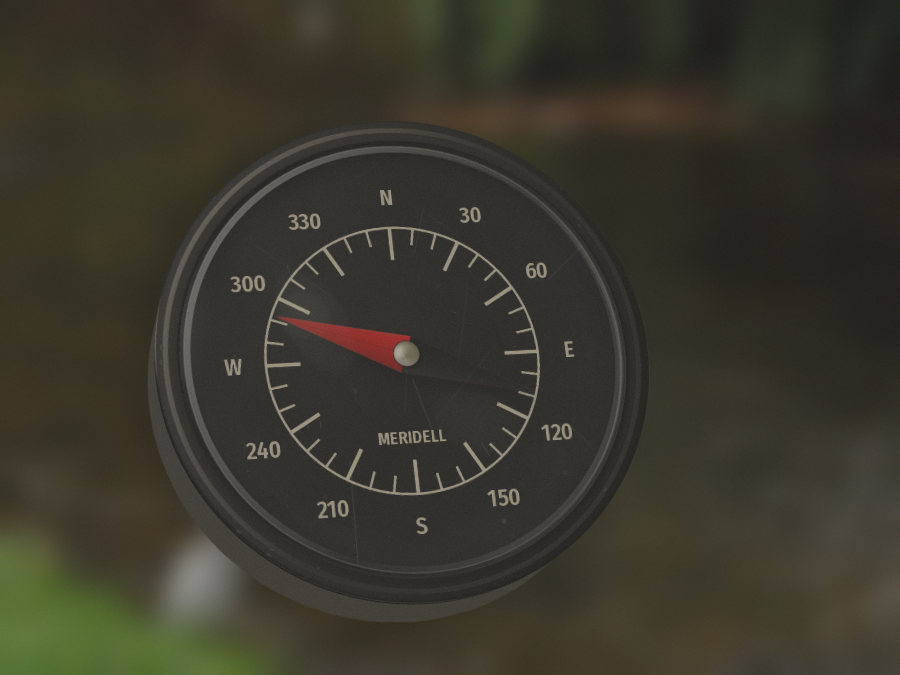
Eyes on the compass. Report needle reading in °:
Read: 290 °
